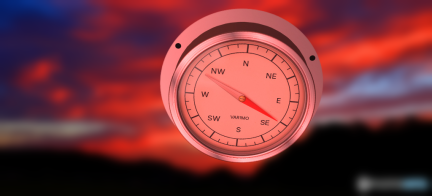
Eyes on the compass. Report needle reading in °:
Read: 120 °
